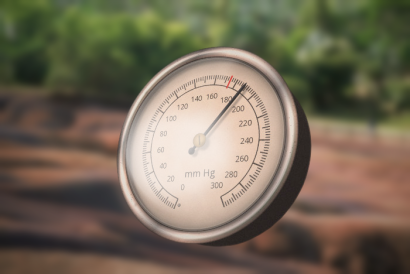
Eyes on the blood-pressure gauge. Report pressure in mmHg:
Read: 190 mmHg
